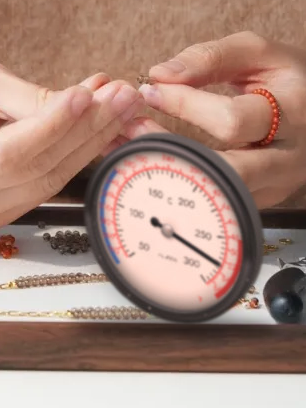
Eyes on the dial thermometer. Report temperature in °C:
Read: 275 °C
